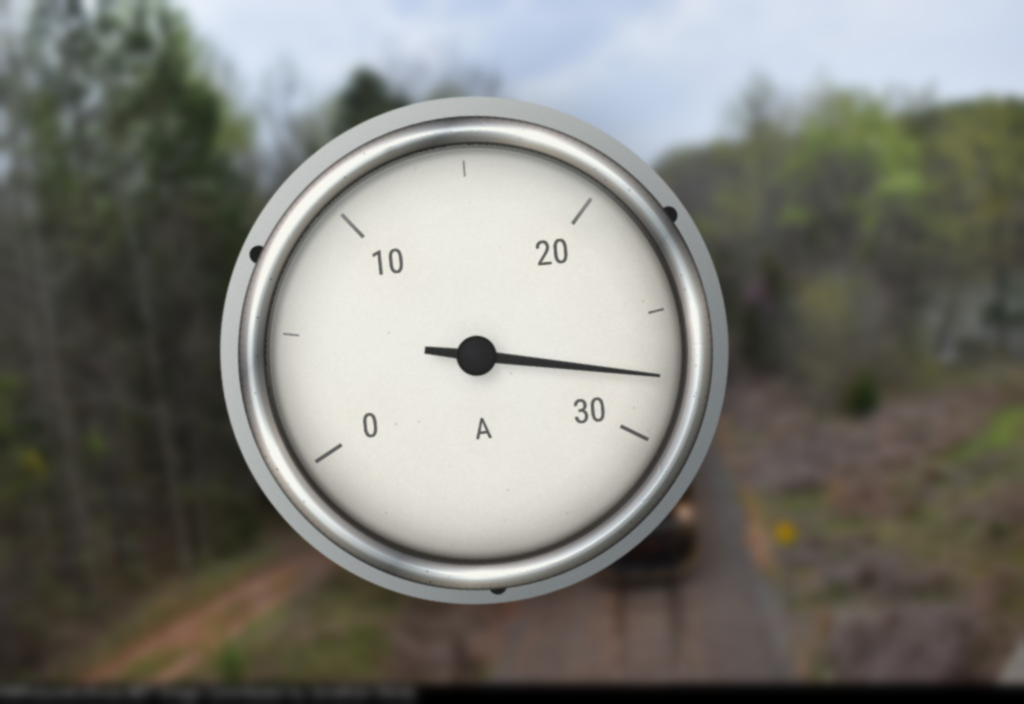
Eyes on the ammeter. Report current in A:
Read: 27.5 A
